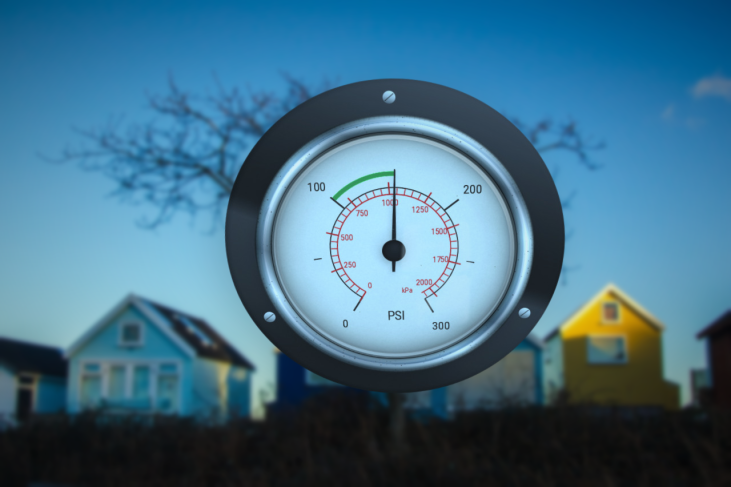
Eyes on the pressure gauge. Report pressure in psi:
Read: 150 psi
